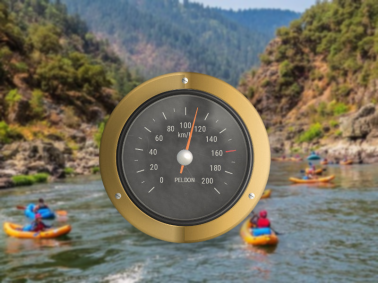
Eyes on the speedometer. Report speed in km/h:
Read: 110 km/h
